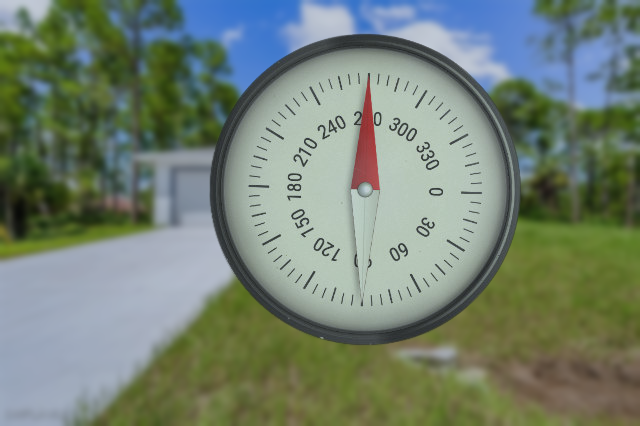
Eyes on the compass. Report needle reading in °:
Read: 270 °
